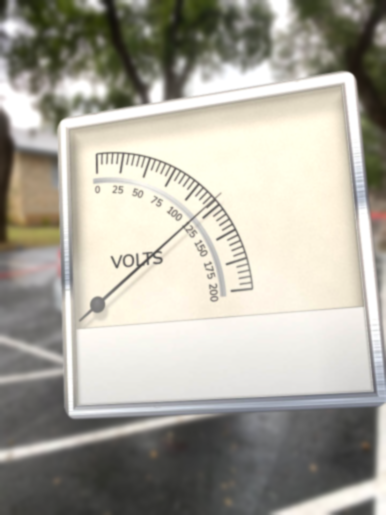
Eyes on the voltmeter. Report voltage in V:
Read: 120 V
